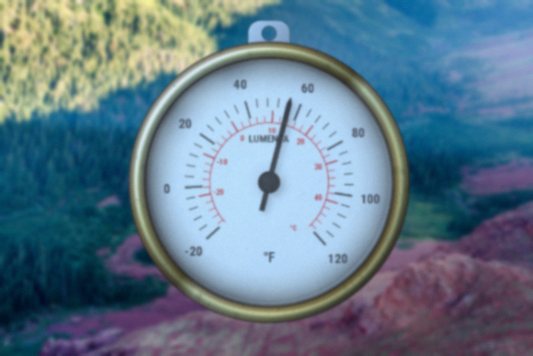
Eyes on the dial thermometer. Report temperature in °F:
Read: 56 °F
